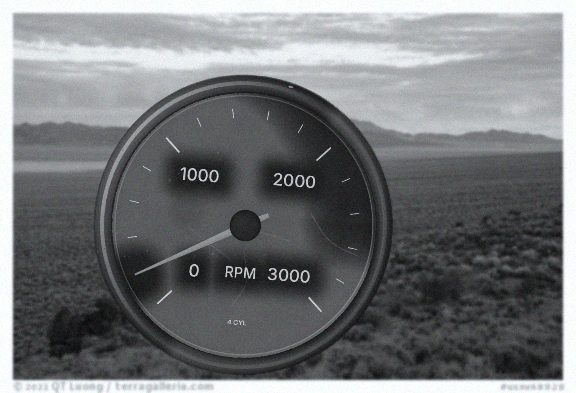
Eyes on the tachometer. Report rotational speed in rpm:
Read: 200 rpm
